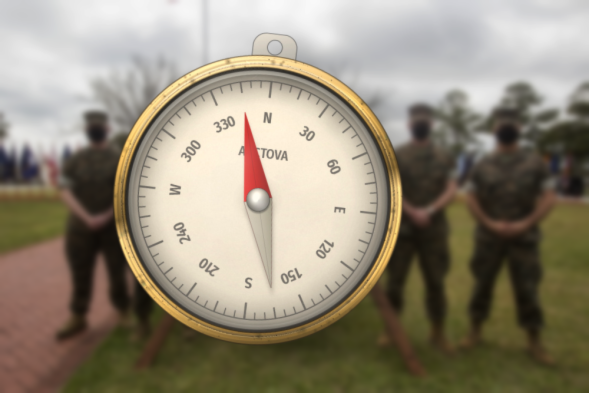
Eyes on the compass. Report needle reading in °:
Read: 345 °
